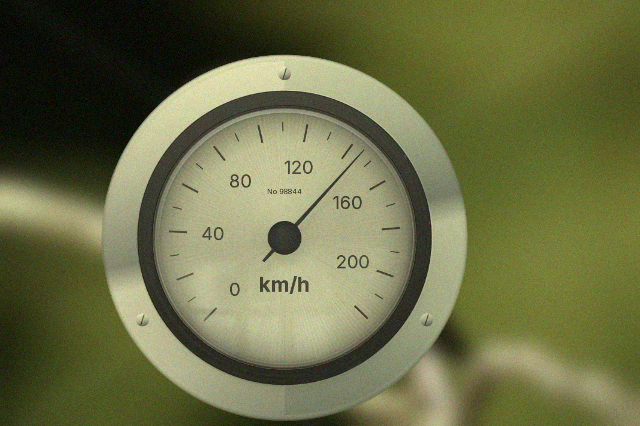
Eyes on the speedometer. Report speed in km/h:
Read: 145 km/h
